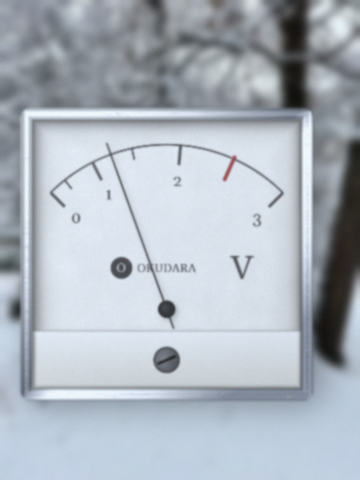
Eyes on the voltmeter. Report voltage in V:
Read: 1.25 V
